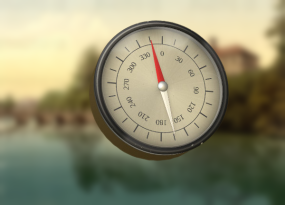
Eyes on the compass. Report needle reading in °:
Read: 345 °
